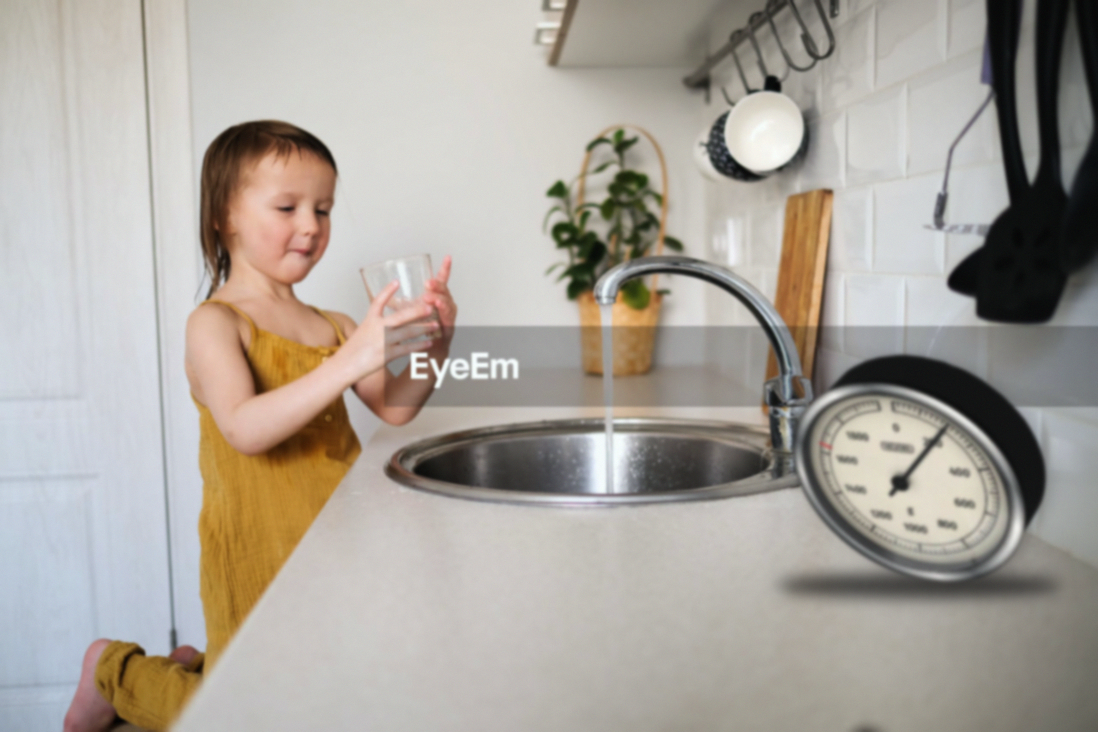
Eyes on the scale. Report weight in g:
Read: 200 g
